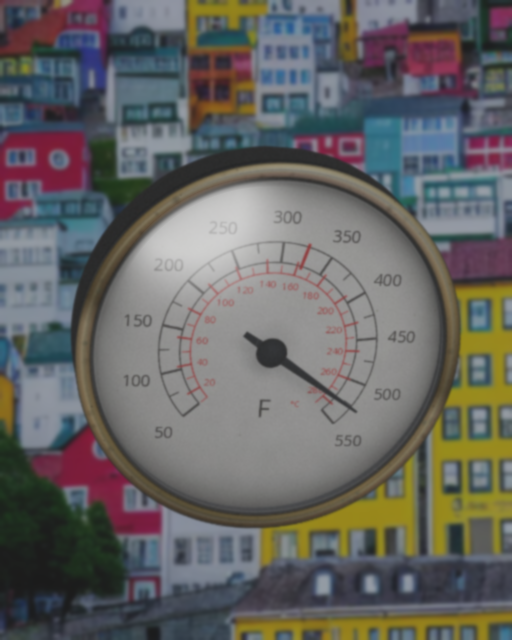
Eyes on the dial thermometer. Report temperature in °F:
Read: 525 °F
